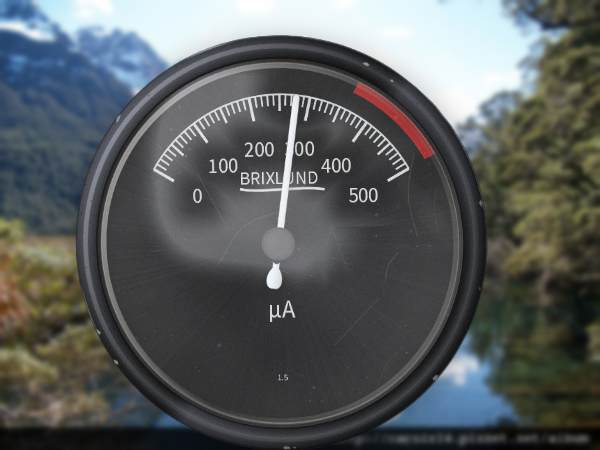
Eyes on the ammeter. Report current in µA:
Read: 280 µA
